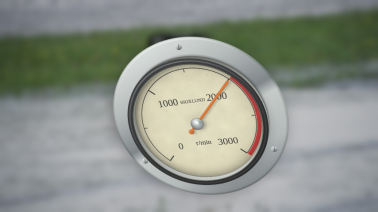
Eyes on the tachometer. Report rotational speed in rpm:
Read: 2000 rpm
